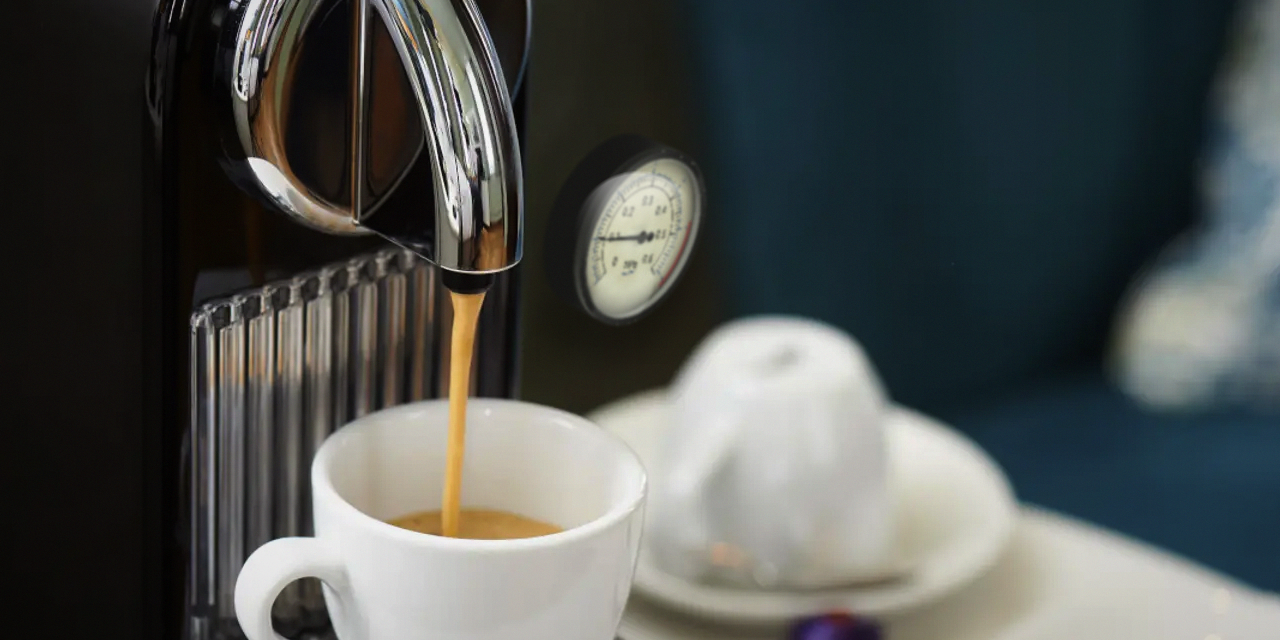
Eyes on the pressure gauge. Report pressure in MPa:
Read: 0.1 MPa
